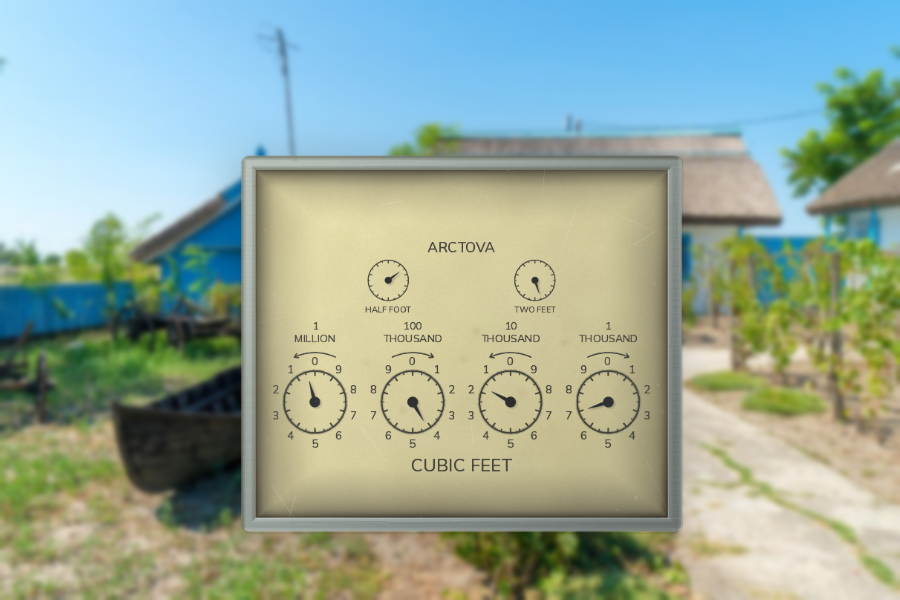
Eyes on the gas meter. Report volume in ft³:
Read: 41700 ft³
